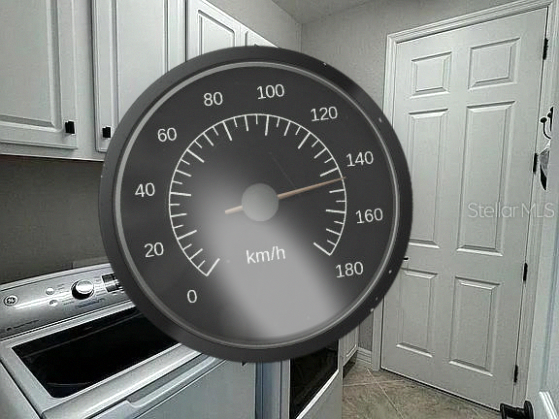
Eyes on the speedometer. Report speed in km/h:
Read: 145 km/h
